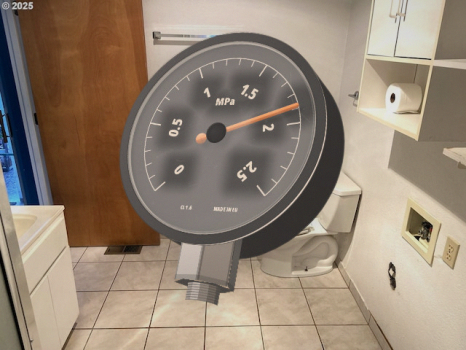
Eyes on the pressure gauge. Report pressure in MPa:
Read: 1.9 MPa
